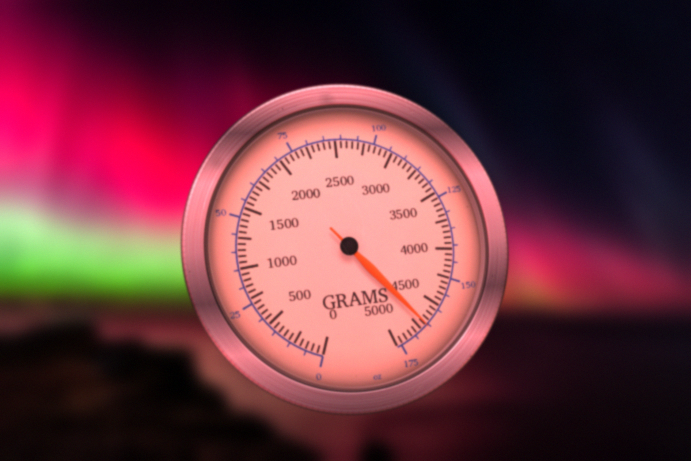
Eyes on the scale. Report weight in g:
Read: 4700 g
